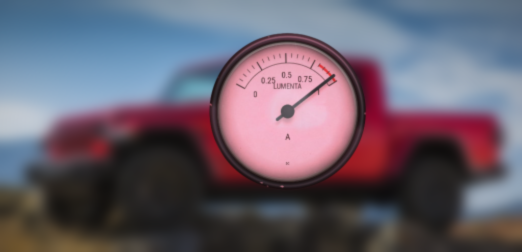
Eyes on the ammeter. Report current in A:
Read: 0.95 A
